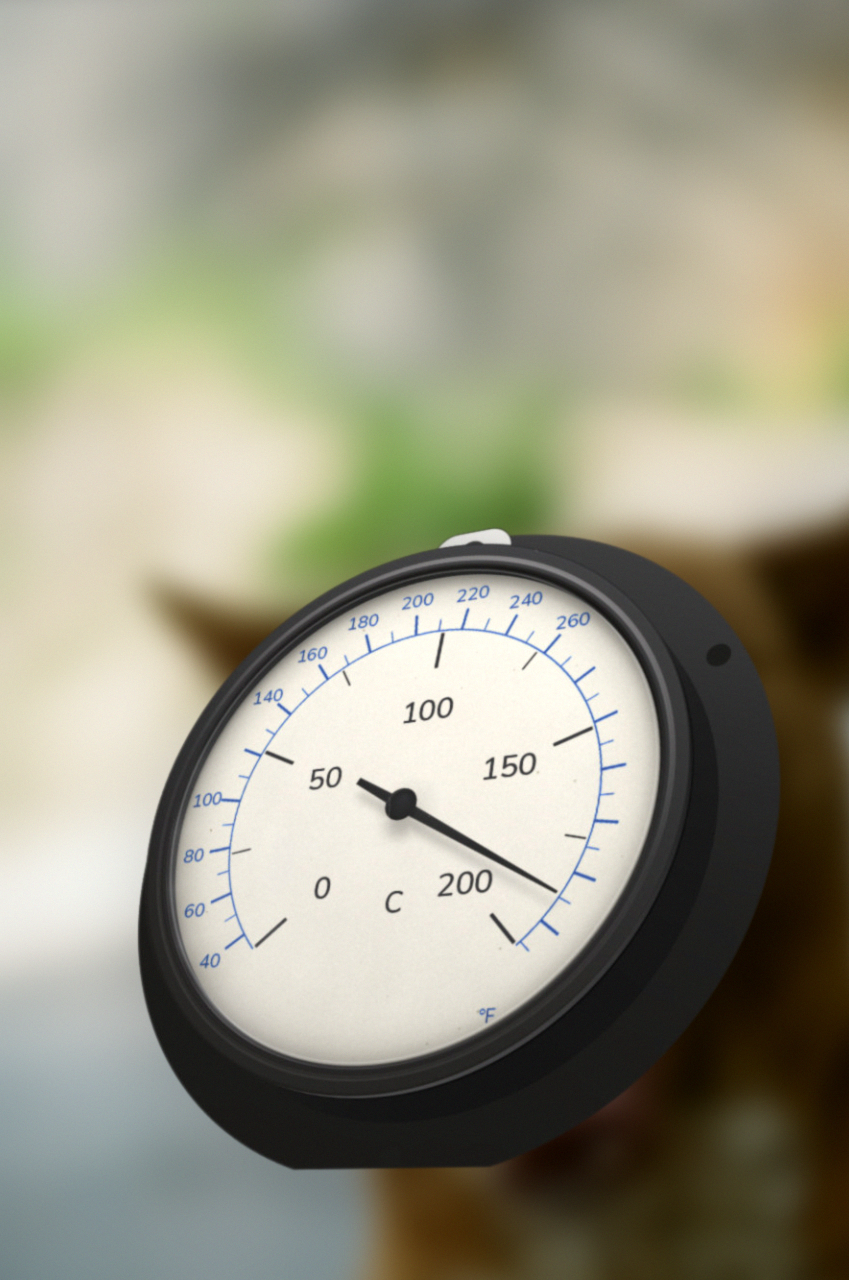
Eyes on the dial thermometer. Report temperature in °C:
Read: 187.5 °C
